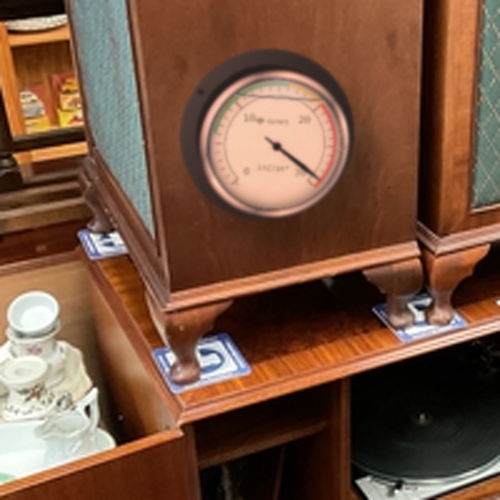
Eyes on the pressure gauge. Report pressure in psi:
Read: 29 psi
